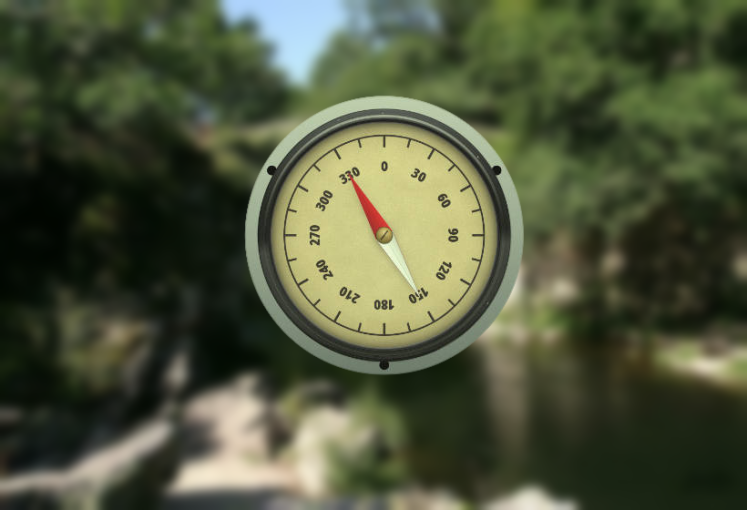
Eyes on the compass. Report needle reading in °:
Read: 330 °
